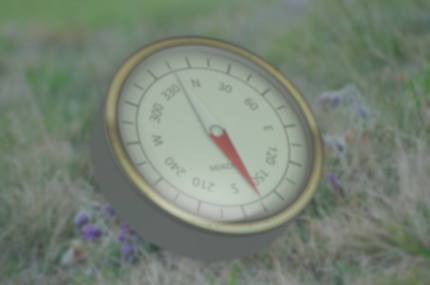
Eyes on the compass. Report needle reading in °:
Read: 165 °
